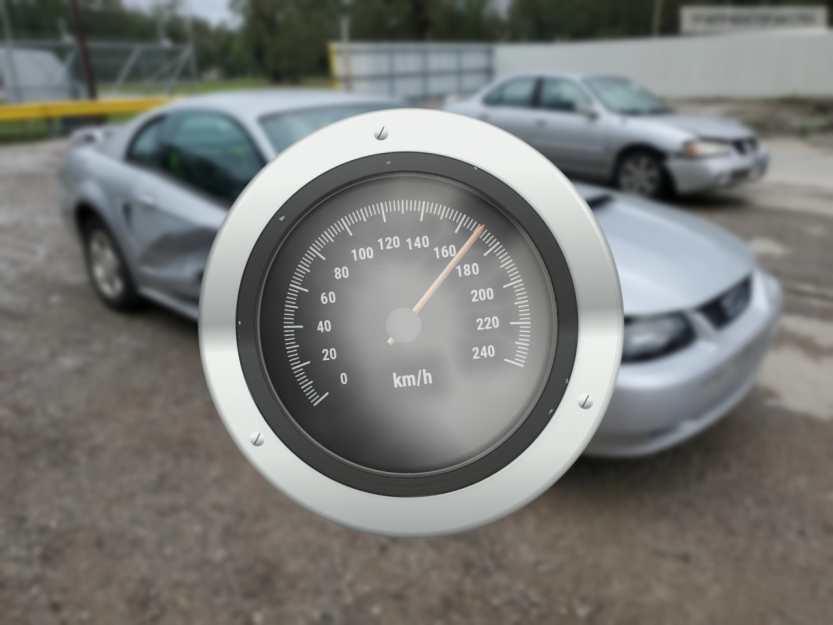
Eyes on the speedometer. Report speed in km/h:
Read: 170 km/h
